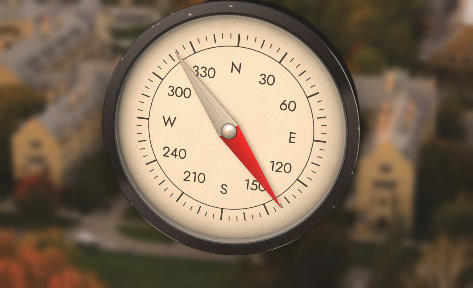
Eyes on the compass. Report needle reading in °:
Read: 140 °
